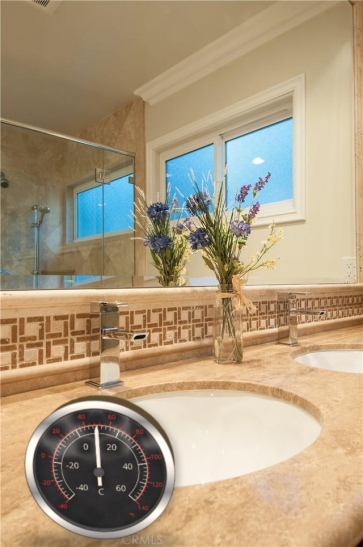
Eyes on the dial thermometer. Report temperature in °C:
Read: 10 °C
